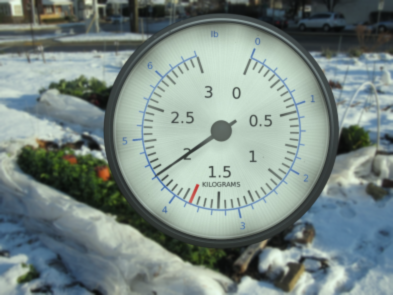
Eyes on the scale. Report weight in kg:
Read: 2 kg
